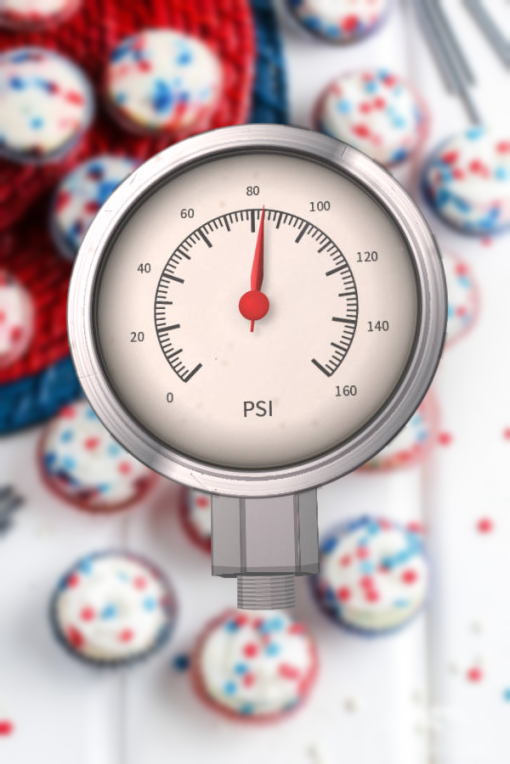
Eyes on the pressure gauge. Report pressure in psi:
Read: 84 psi
